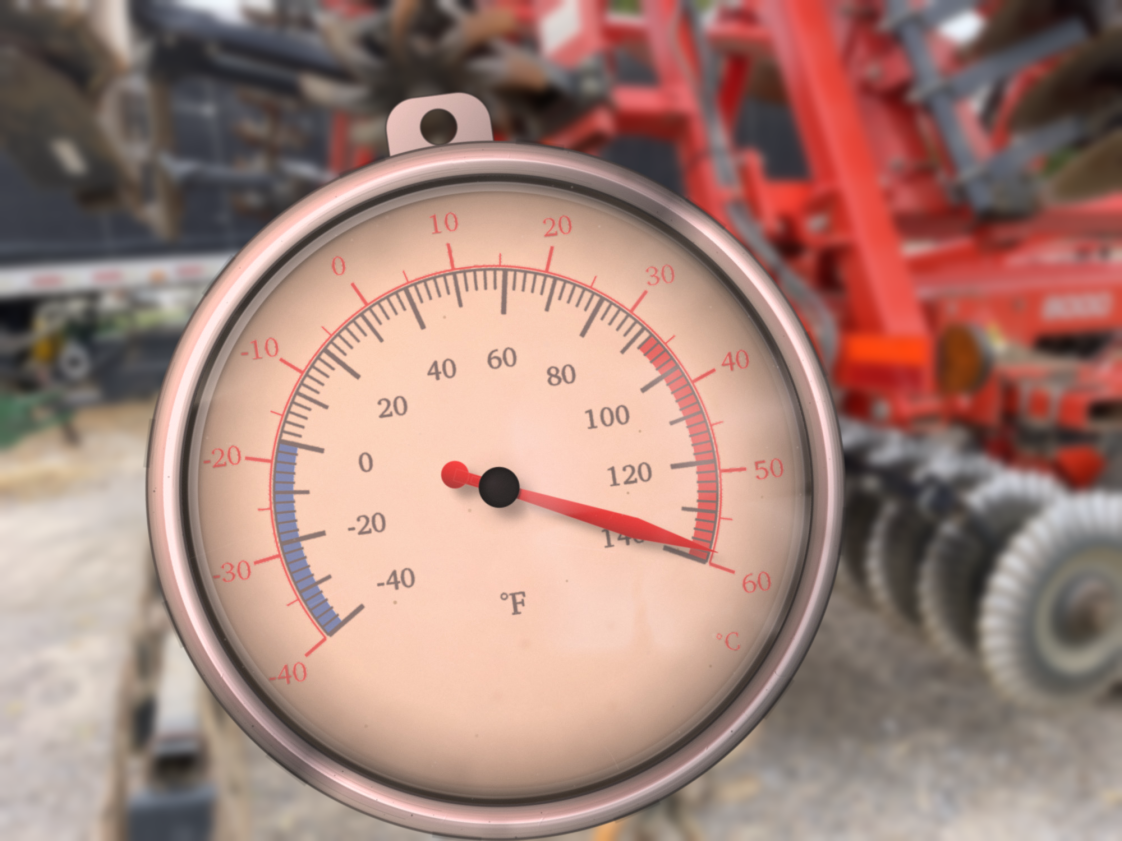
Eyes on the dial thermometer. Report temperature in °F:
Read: 138 °F
